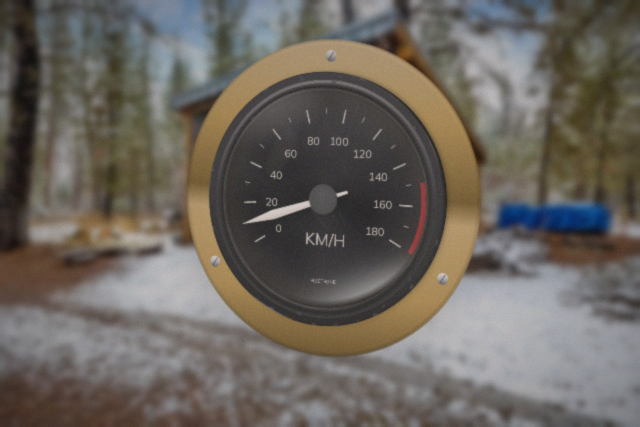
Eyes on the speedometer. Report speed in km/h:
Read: 10 km/h
